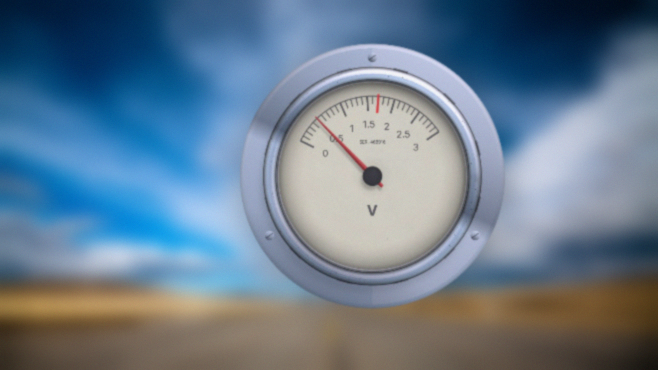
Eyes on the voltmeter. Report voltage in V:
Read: 0.5 V
